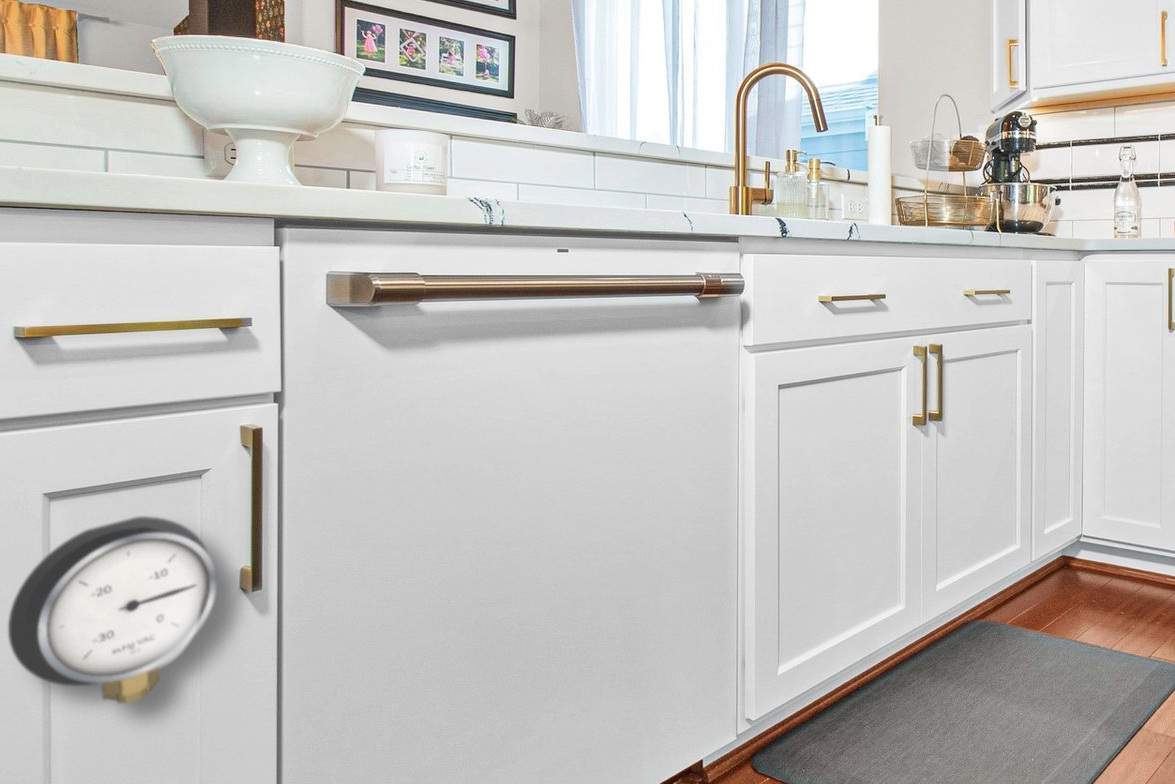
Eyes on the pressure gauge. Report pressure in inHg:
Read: -5 inHg
